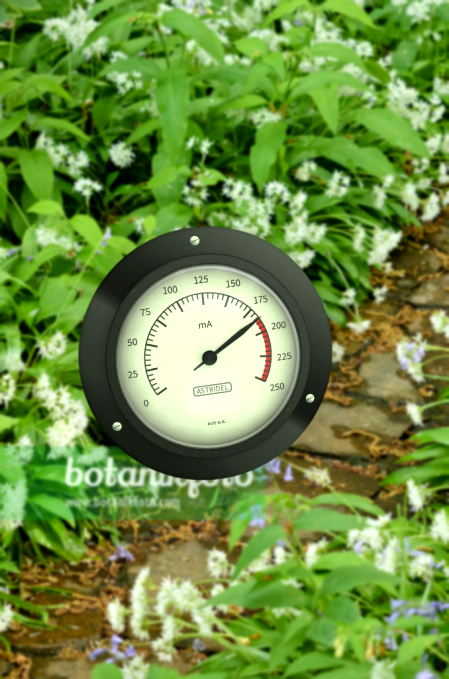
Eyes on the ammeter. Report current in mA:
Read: 185 mA
